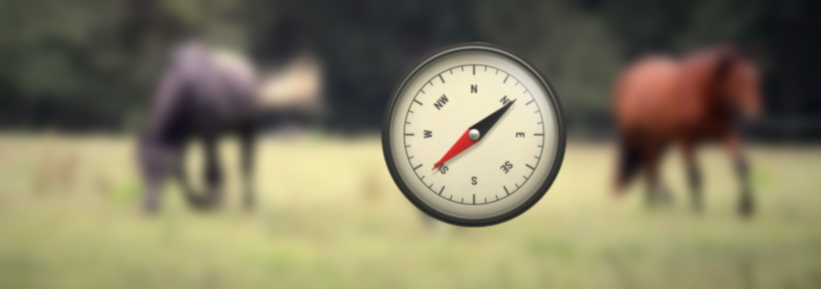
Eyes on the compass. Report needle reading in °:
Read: 230 °
